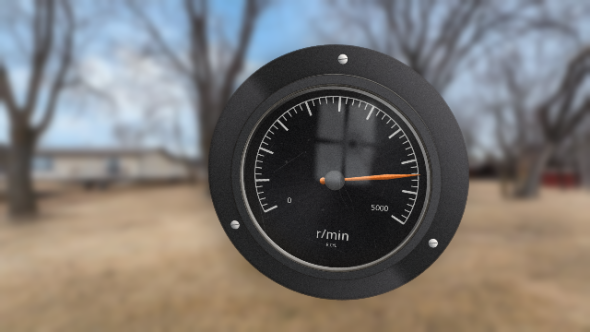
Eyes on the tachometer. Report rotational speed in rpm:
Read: 4200 rpm
